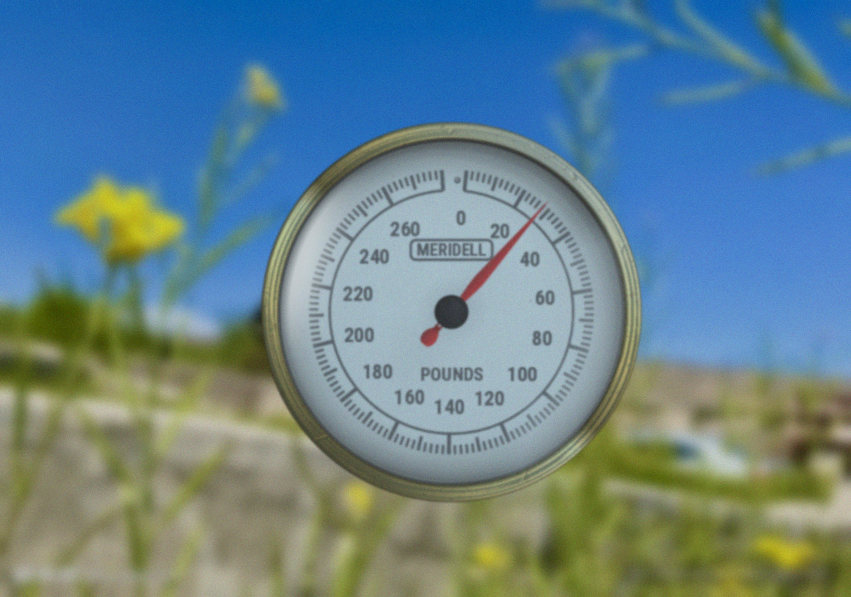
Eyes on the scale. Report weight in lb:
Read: 28 lb
